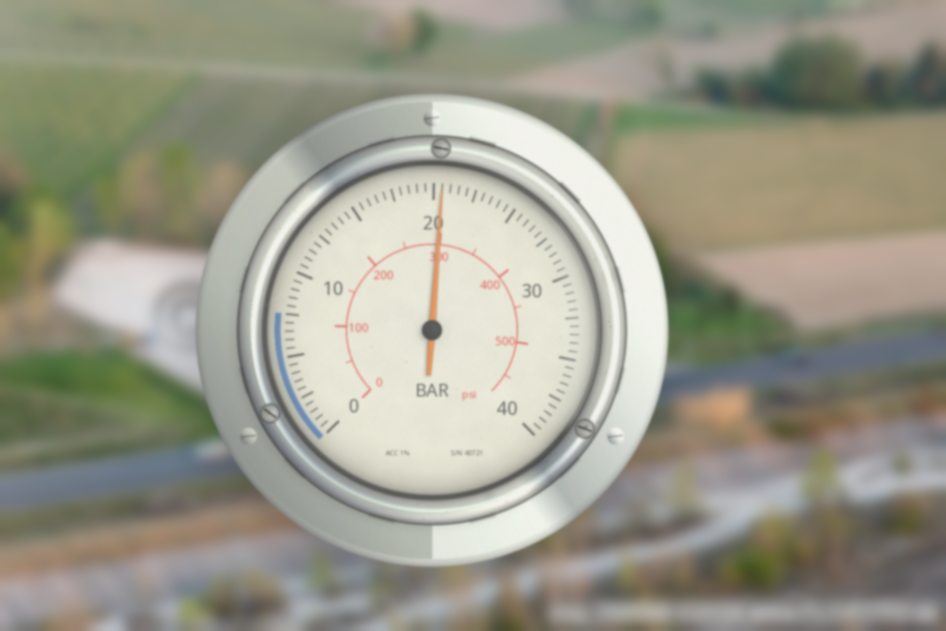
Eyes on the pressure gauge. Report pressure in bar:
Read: 20.5 bar
